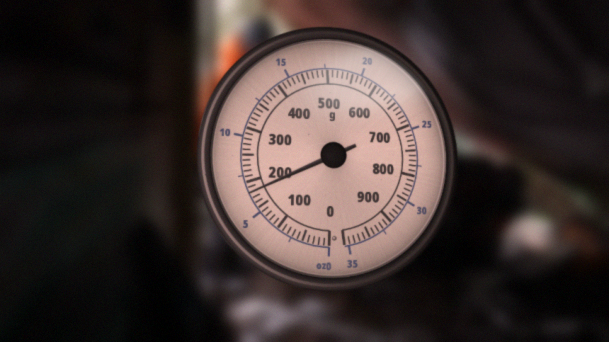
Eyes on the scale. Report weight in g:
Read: 180 g
